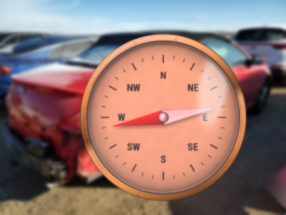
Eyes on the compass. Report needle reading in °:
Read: 260 °
